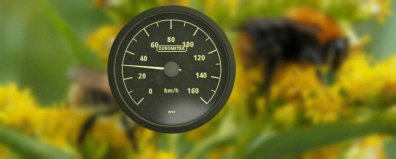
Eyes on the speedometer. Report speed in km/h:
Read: 30 km/h
